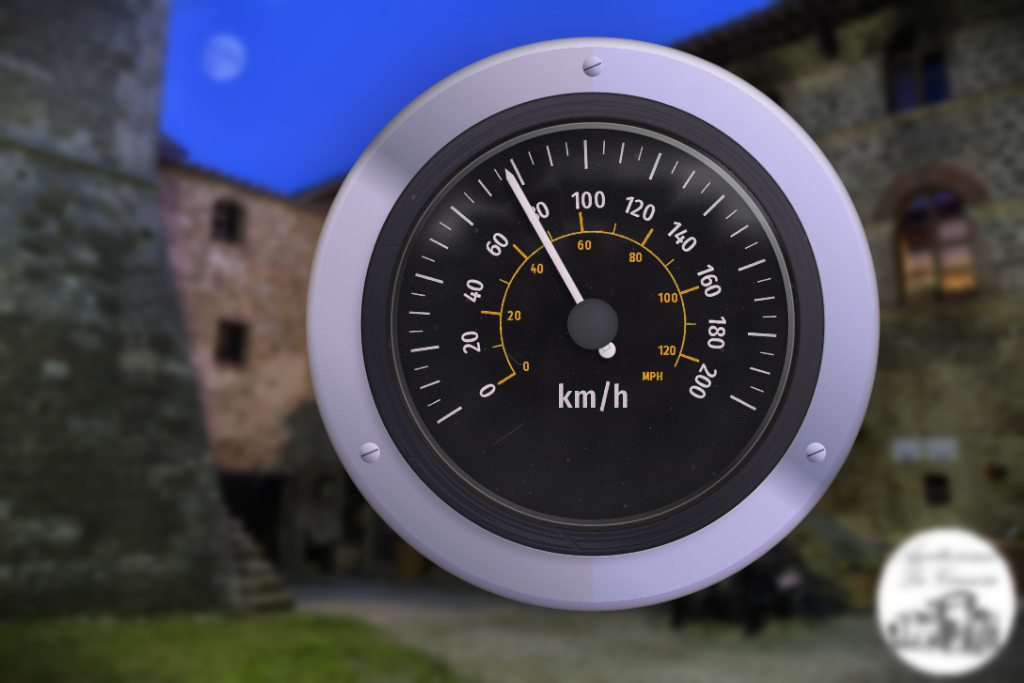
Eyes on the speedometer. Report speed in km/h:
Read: 77.5 km/h
